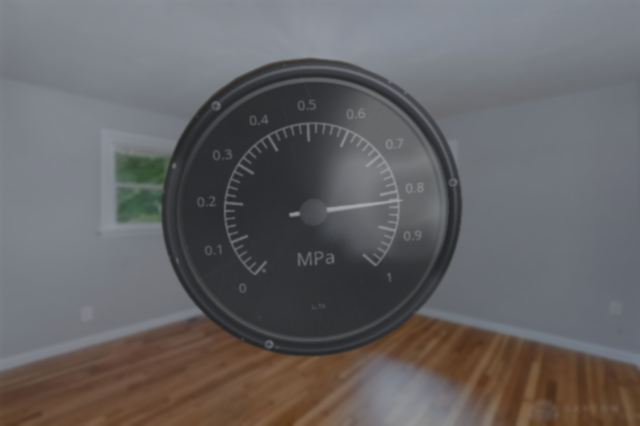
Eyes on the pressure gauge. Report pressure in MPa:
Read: 0.82 MPa
